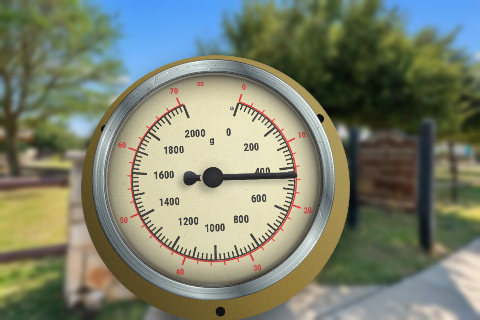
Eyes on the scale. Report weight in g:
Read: 440 g
